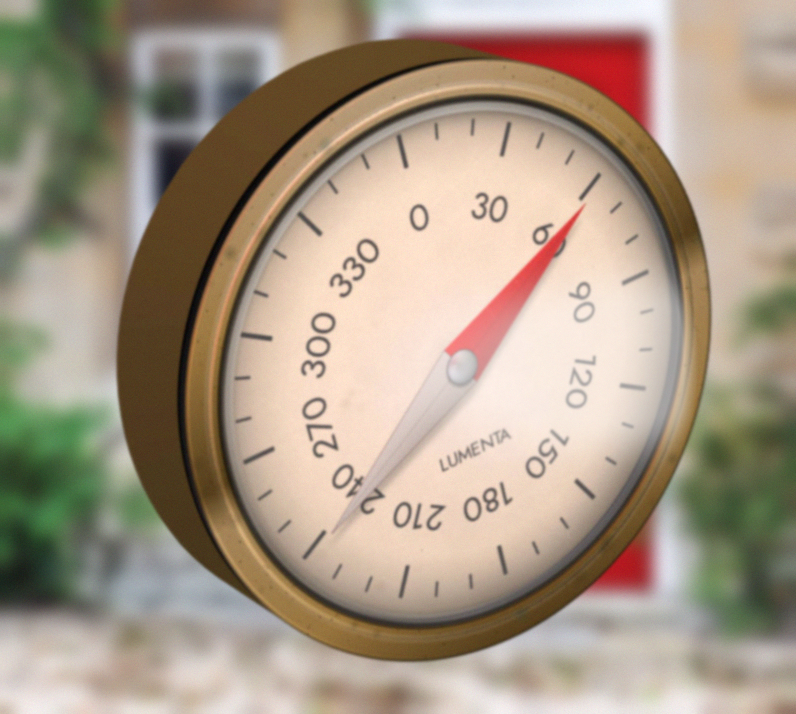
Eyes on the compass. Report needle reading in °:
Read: 60 °
